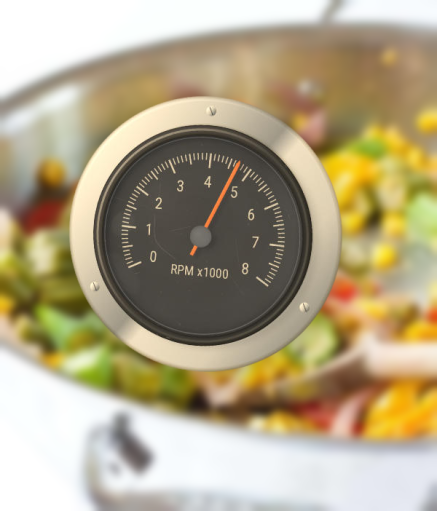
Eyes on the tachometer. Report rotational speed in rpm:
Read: 4700 rpm
